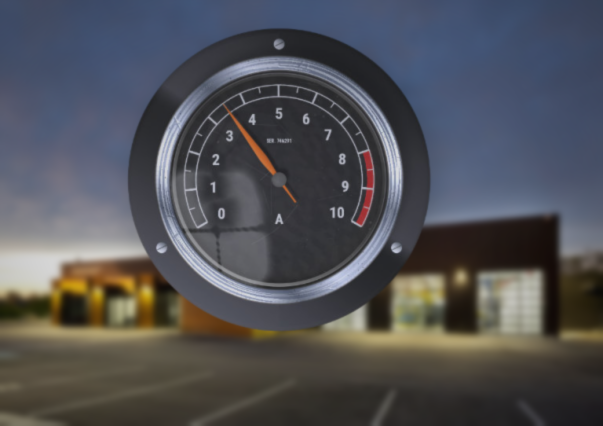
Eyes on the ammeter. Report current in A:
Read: 3.5 A
